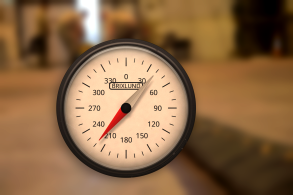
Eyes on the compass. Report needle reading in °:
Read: 220 °
